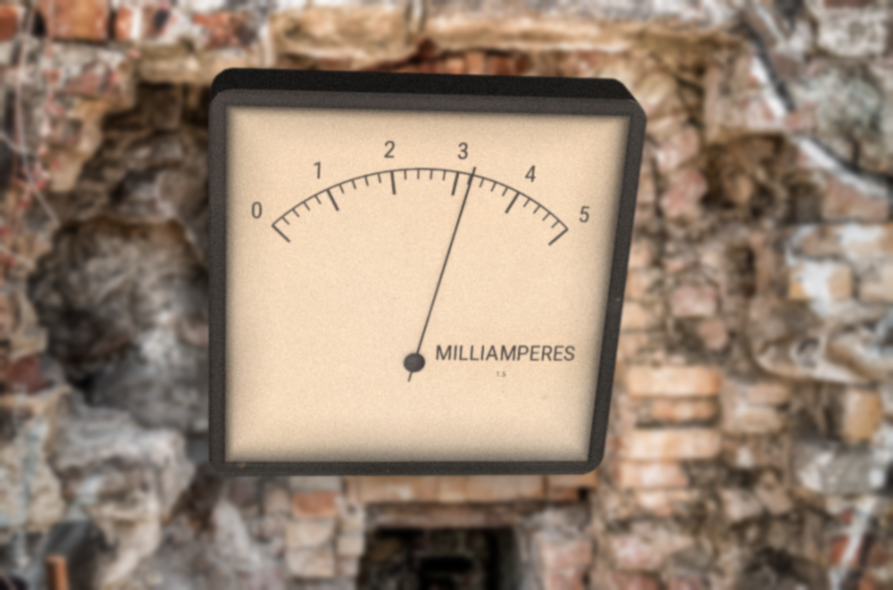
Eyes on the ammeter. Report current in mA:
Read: 3.2 mA
